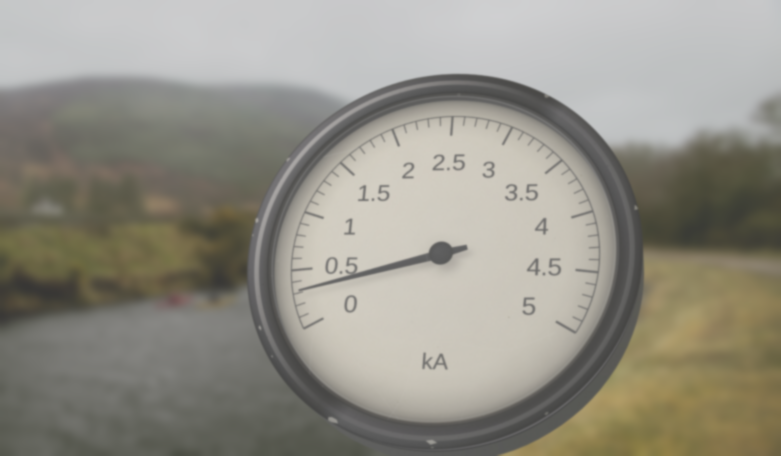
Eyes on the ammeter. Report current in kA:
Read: 0.3 kA
